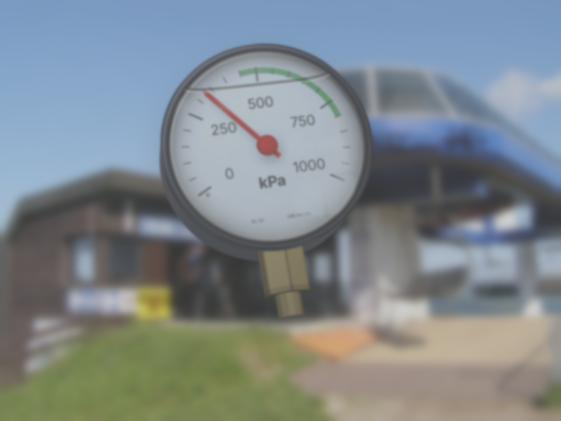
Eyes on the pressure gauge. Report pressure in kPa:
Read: 325 kPa
